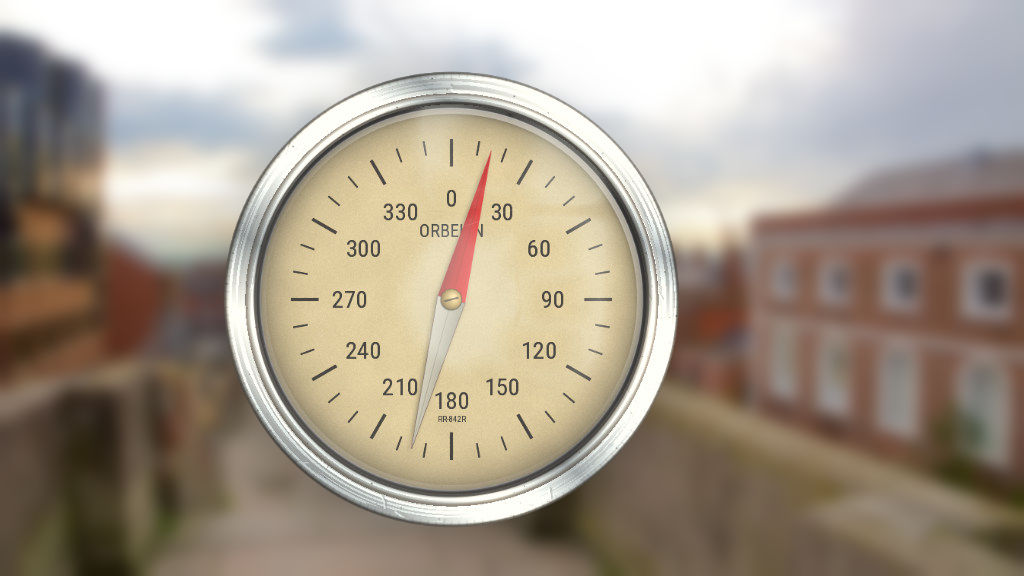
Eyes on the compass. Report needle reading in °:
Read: 15 °
